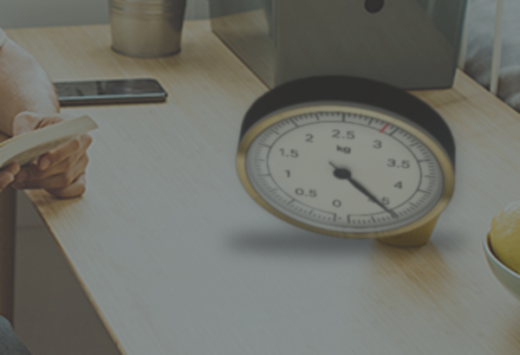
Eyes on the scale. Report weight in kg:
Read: 4.5 kg
